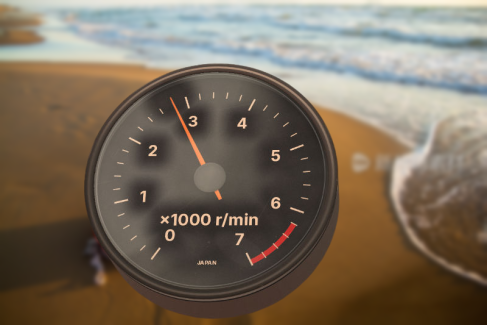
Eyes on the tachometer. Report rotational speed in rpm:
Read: 2800 rpm
